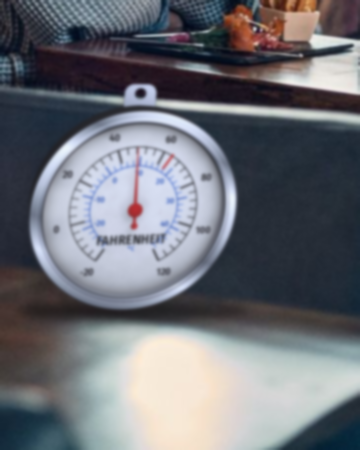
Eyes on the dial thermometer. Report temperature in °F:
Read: 48 °F
